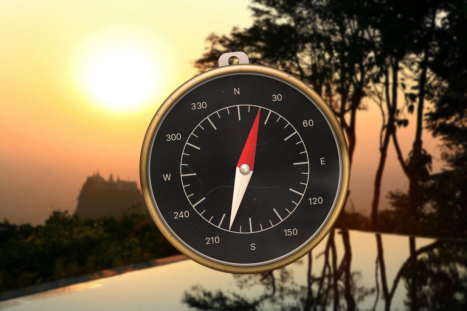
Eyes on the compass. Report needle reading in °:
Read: 20 °
